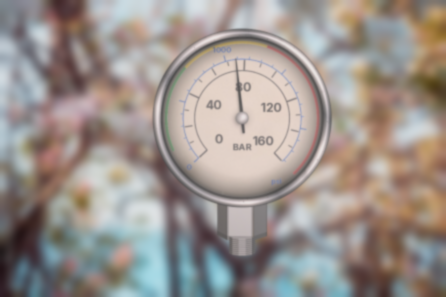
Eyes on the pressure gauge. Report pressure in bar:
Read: 75 bar
